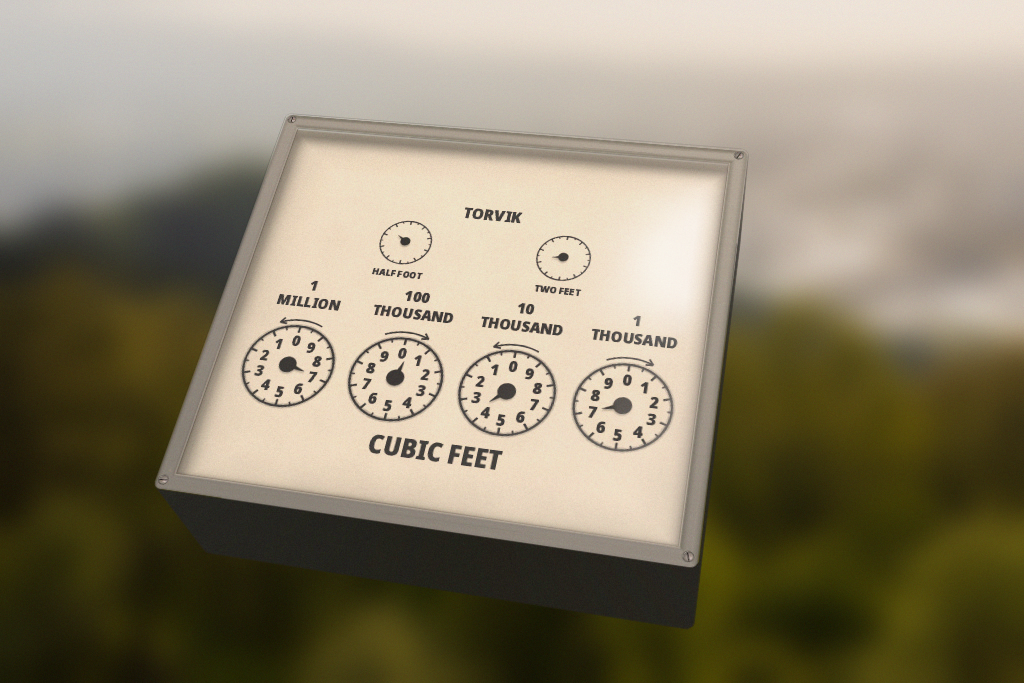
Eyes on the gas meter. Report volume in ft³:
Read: 703700 ft³
